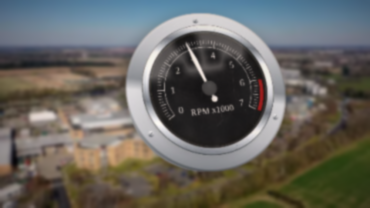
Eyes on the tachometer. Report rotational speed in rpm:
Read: 3000 rpm
